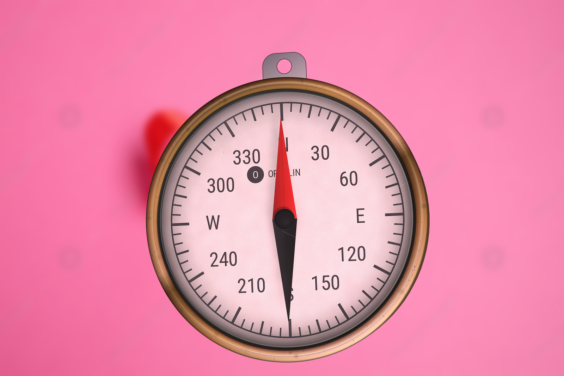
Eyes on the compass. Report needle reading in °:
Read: 0 °
